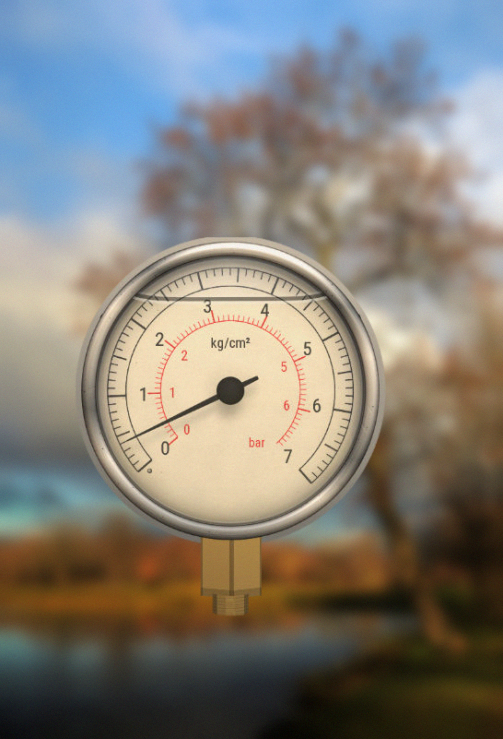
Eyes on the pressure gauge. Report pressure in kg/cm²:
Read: 0.4 kg/cm²
